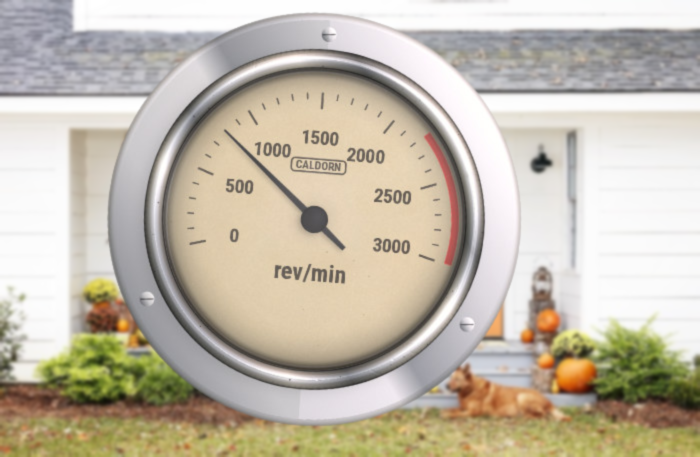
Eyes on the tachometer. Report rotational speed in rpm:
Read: 800 rpm
